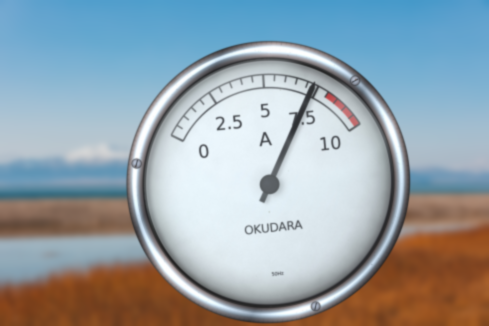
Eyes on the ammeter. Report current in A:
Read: 7.25 A
